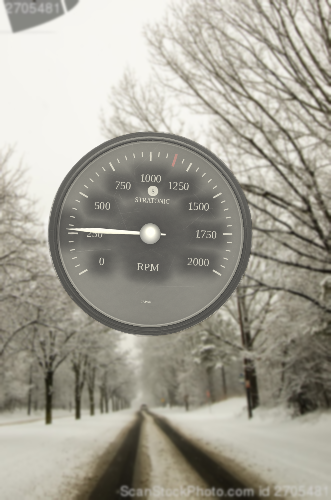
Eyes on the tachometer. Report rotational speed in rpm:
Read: 275 rpm
